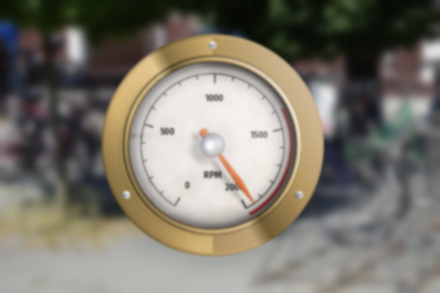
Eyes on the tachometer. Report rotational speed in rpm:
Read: 1950 rpm
